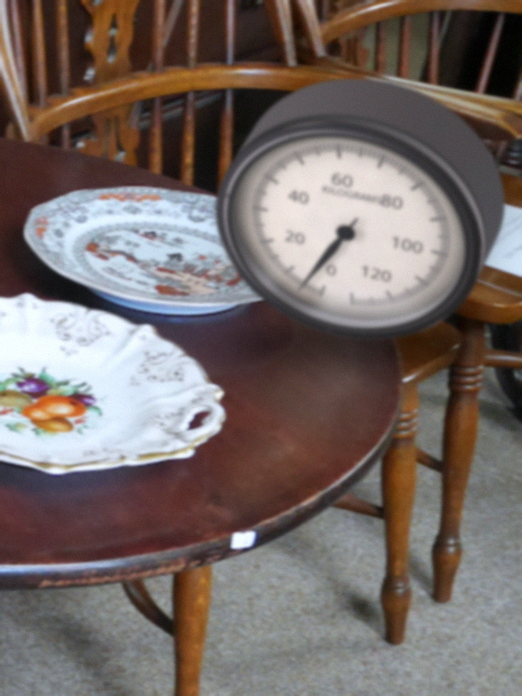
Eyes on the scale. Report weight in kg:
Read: 5 kg
